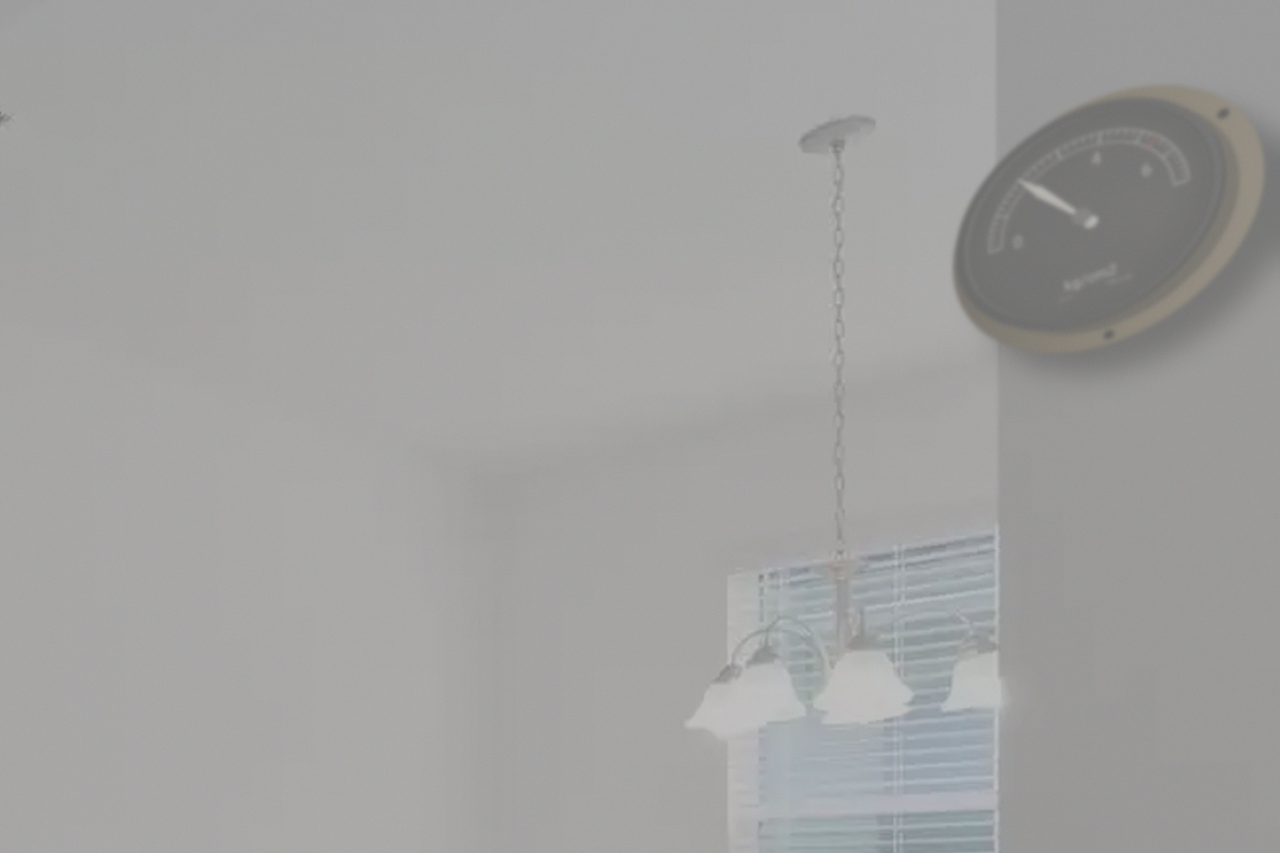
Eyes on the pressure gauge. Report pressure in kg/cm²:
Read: 2 kg/cm²
